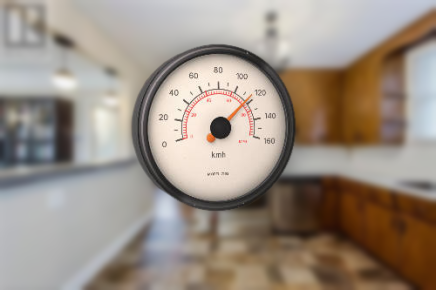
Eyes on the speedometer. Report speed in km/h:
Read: 115 km/h
